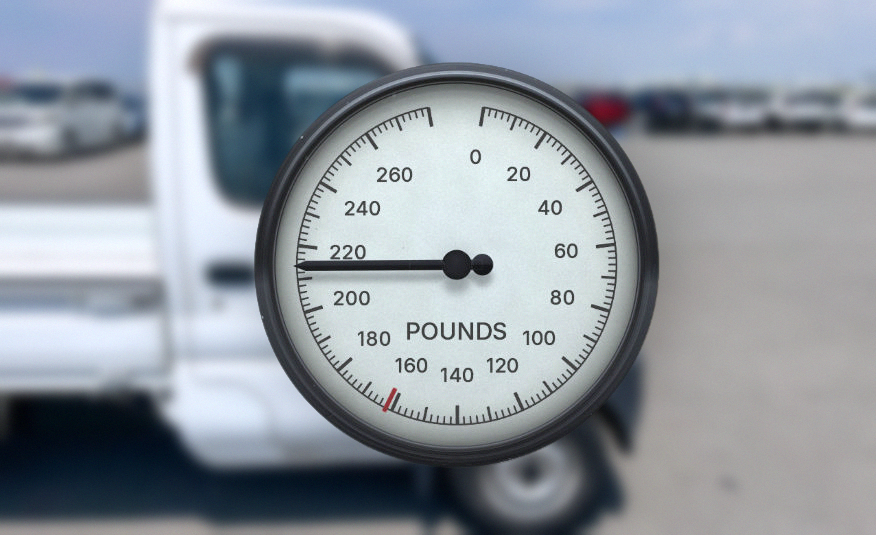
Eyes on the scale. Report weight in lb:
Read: 214 lb
